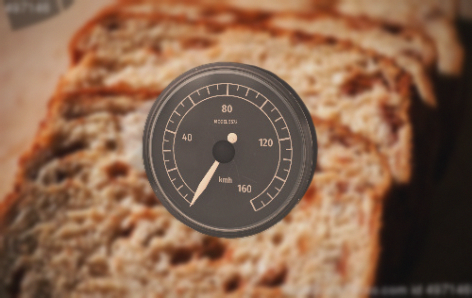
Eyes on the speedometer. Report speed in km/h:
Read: 0 km/h
